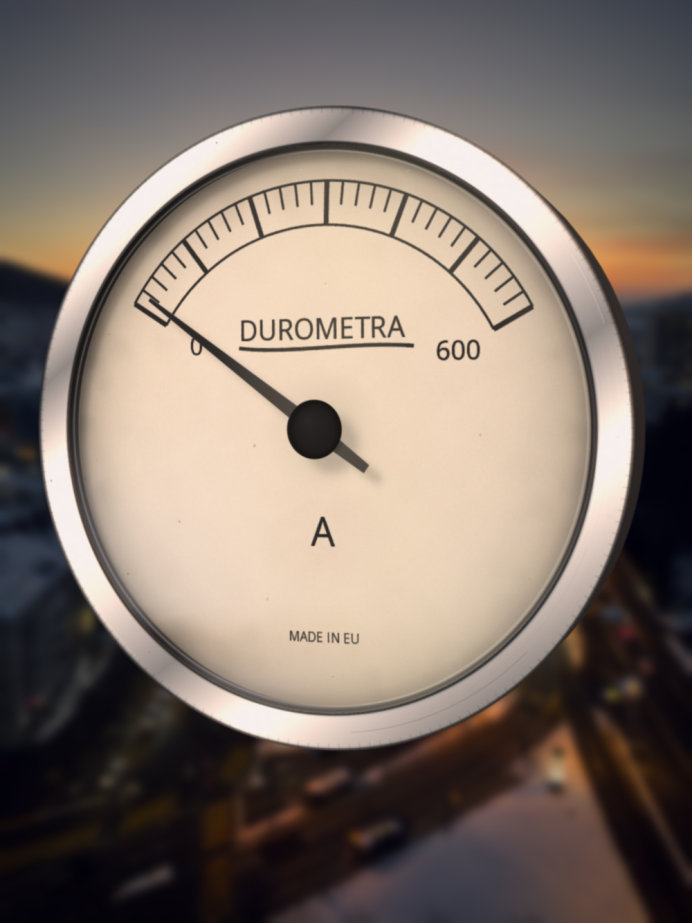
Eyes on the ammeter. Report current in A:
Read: 20 A
